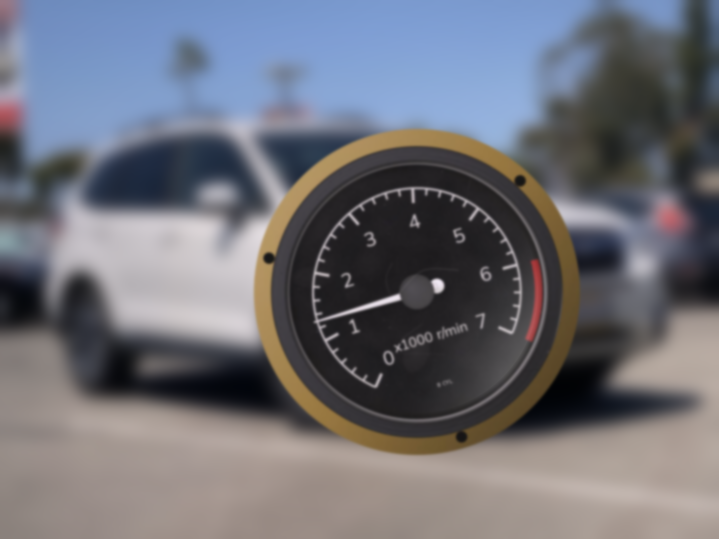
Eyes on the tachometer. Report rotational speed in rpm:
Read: 1300 rpm
